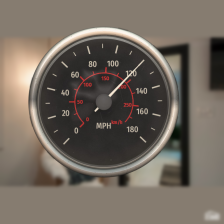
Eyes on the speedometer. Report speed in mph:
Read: 120 mph
